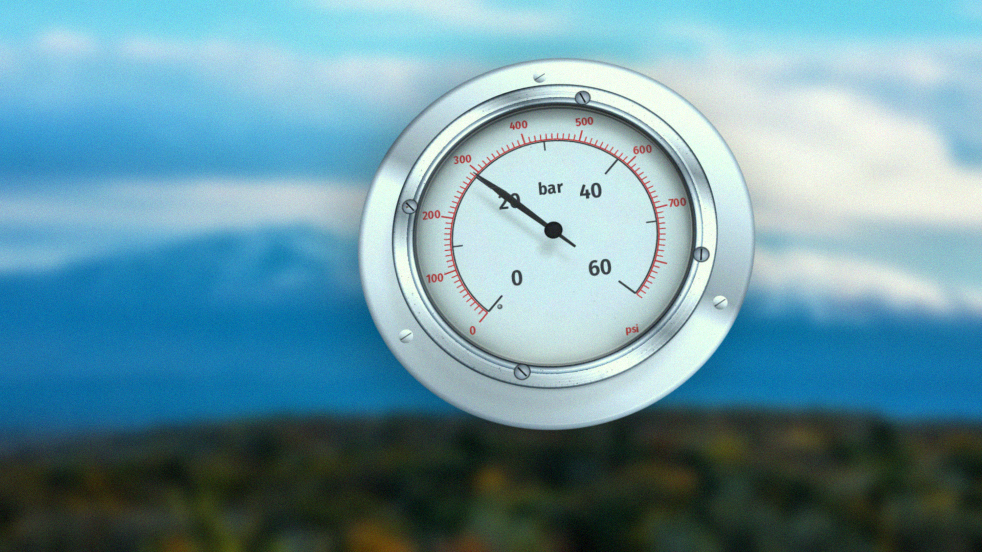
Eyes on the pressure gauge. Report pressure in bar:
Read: 20 bar
